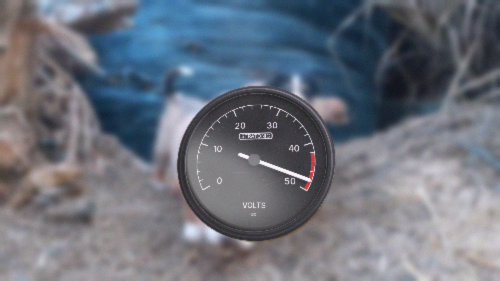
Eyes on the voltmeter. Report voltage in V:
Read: 48 V
